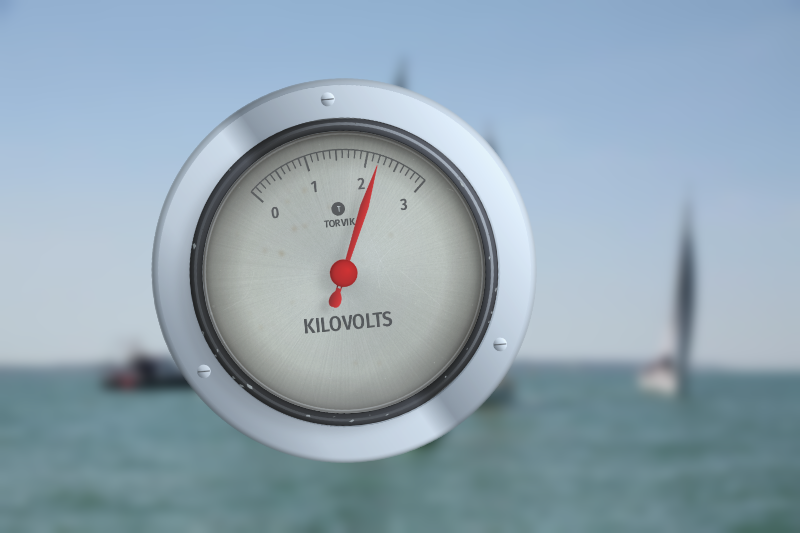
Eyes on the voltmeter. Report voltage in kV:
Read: 2.2 kV
